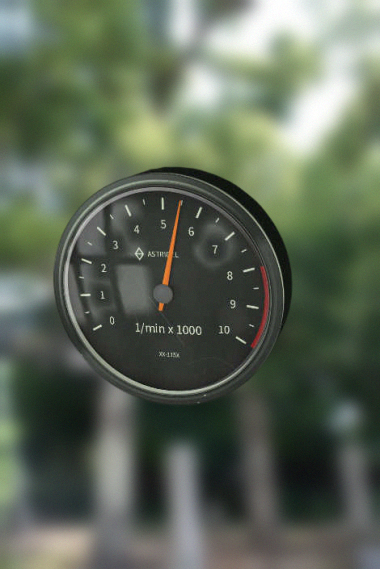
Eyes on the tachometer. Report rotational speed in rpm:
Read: 5500 rpm
